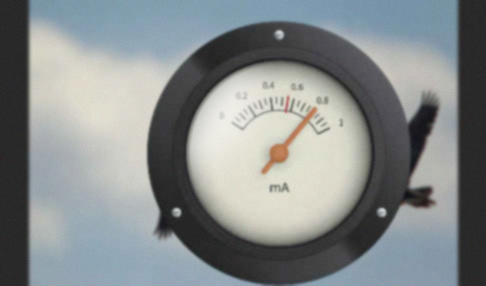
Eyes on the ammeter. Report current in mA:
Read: 0.8 mA
